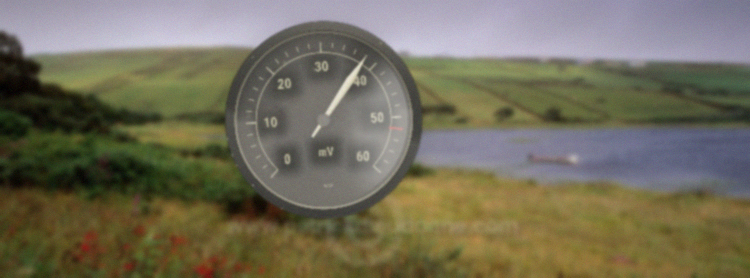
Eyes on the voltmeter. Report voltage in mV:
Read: 38 mV
